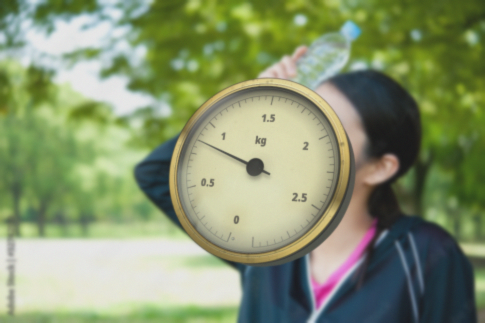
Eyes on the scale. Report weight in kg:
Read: 0.85 kg
